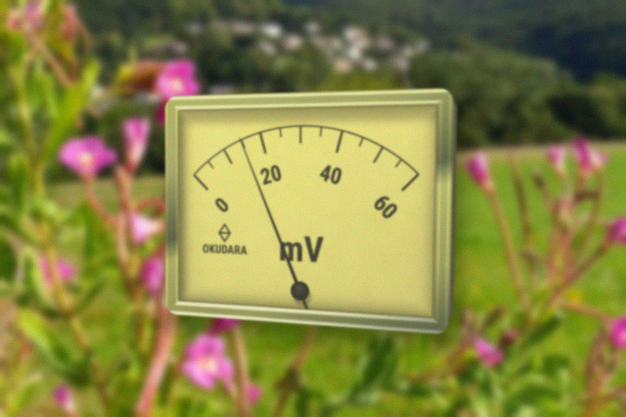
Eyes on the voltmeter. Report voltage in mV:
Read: 15 mV
